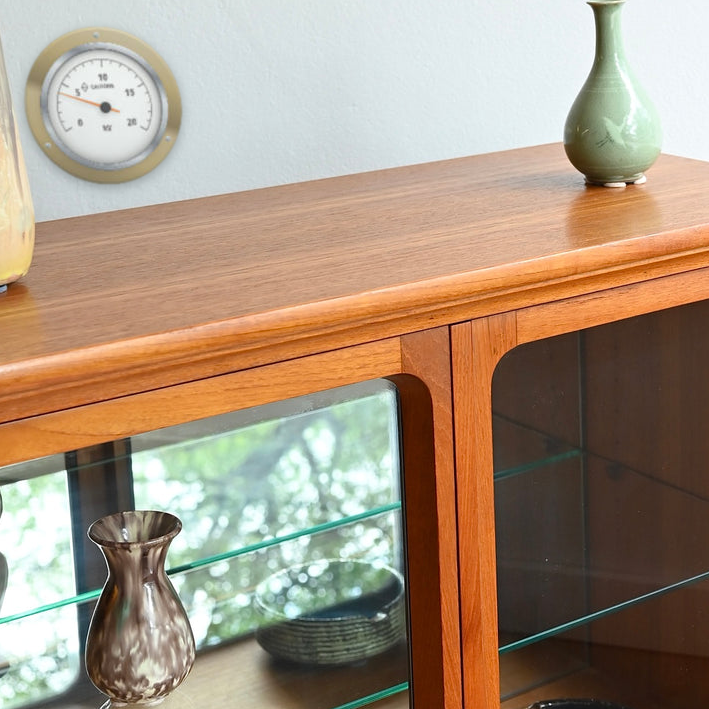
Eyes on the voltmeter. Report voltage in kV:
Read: 4 kV
